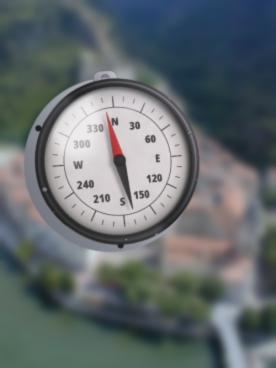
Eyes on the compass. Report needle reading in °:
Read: 350 °
